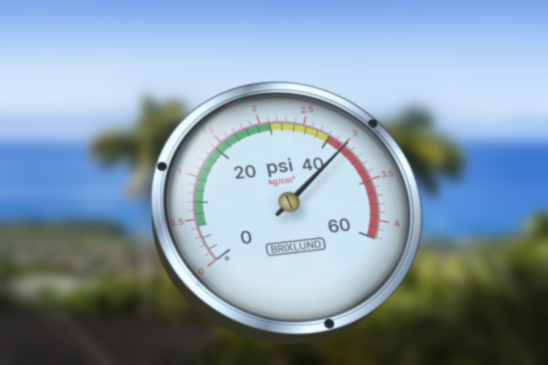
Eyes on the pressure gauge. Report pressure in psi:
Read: 43 psi
